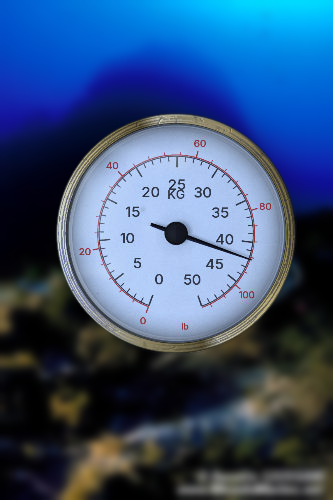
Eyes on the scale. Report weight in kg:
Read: 42 kg
